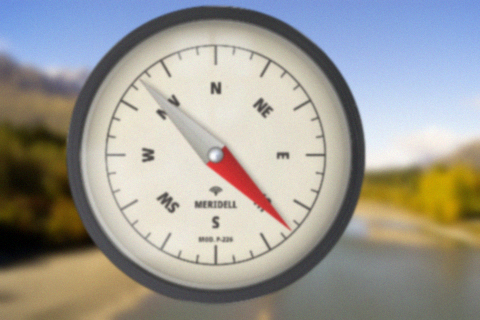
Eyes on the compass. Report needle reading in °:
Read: 135 °
